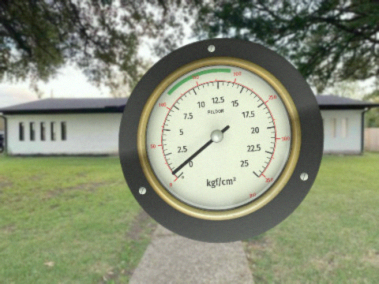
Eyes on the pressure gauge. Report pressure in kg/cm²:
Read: 0.5 kg/cm²
